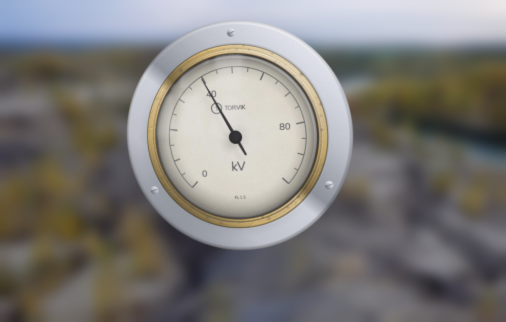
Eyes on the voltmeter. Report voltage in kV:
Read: 40 kV
